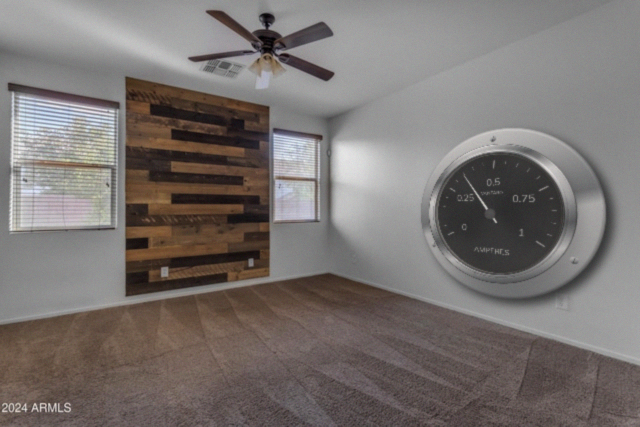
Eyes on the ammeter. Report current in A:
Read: 0.35 A
